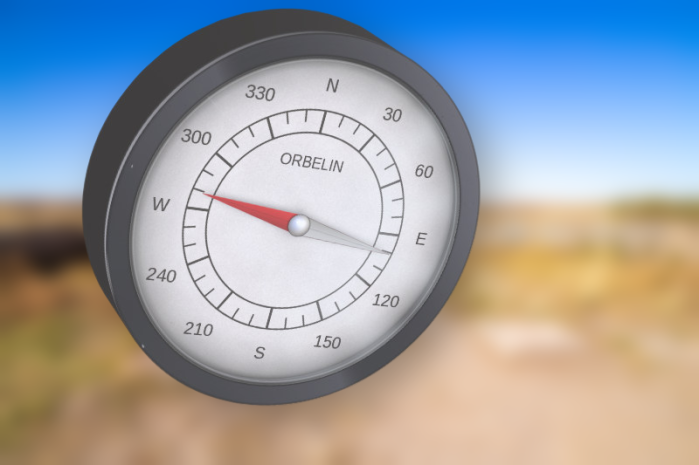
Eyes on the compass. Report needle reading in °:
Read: 280 °
